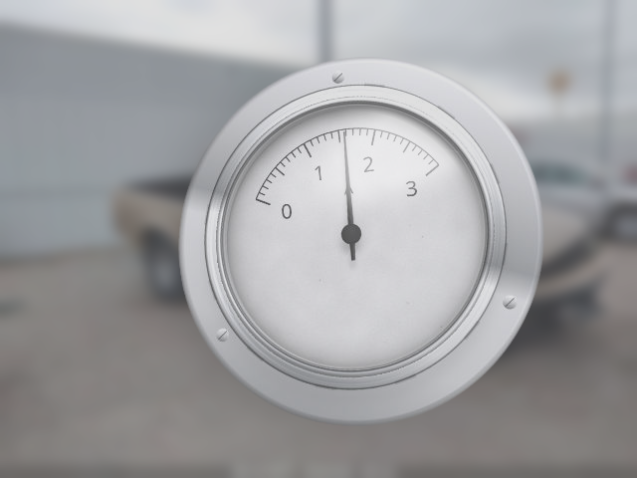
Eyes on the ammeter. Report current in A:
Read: 1.6 A
